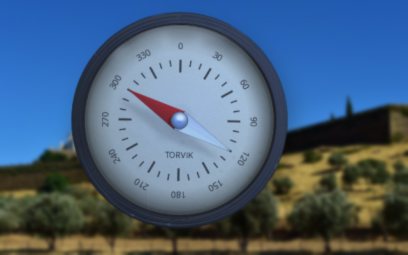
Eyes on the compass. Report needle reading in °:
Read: 300 °
